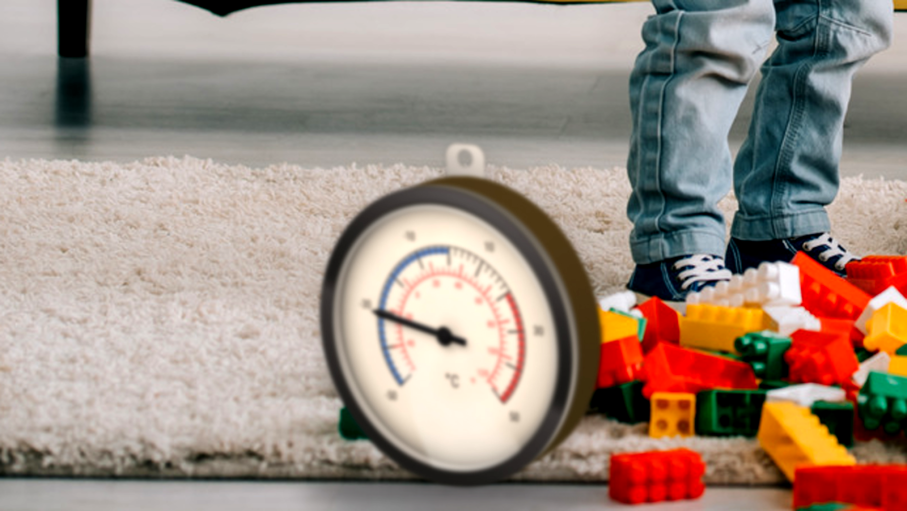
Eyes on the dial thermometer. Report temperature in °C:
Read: -30 °C
